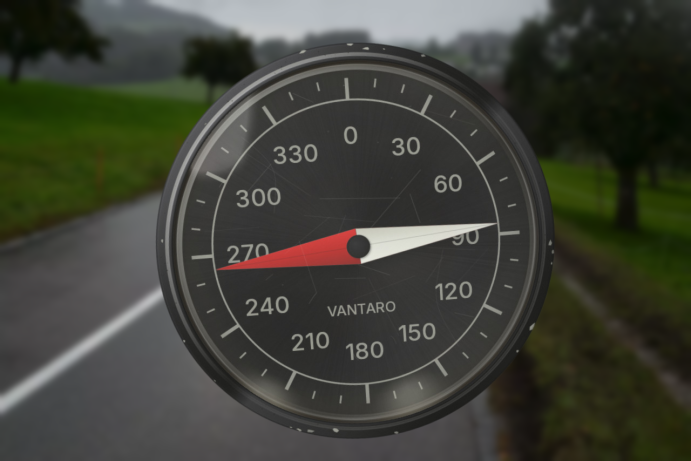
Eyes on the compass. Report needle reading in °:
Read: 265 °
